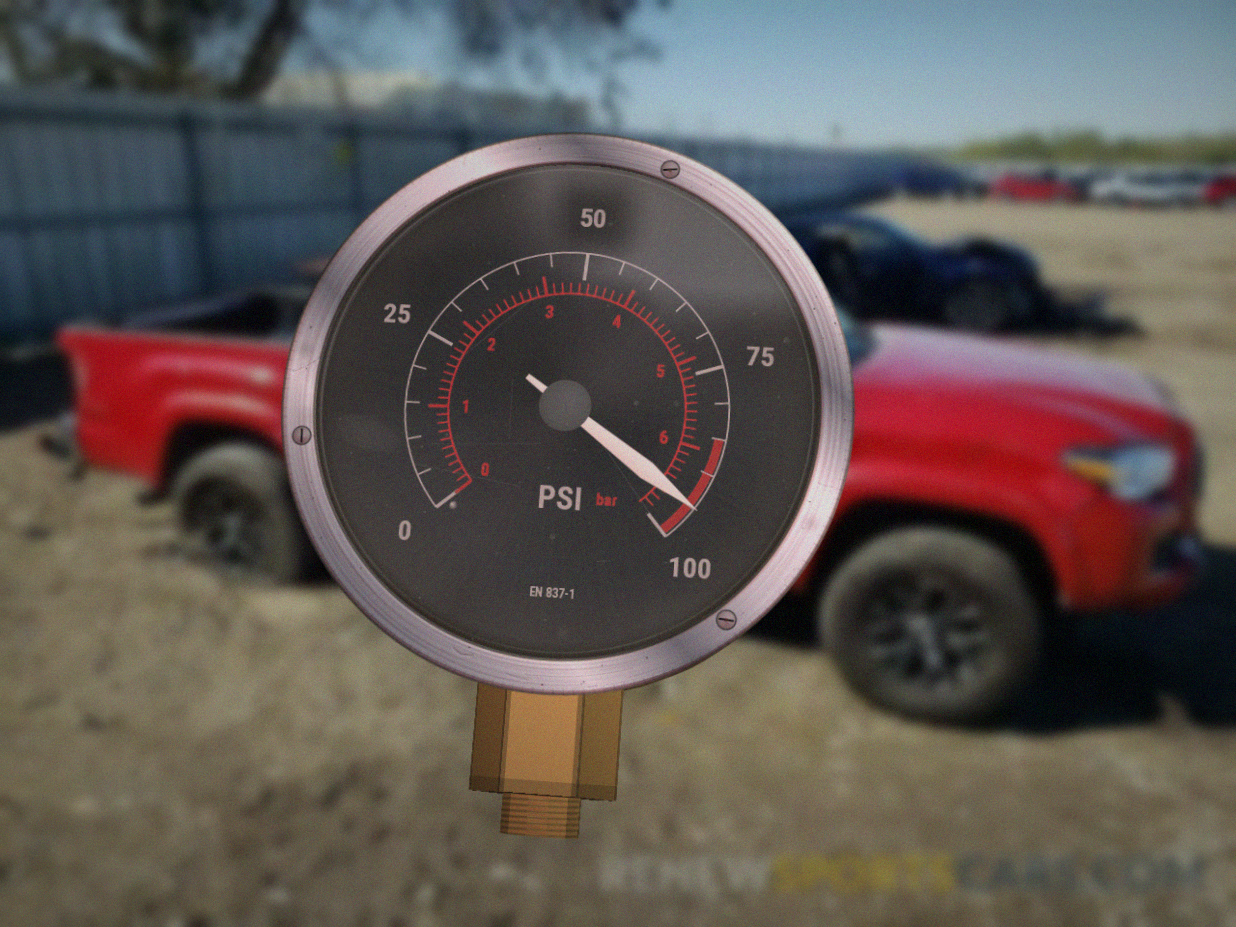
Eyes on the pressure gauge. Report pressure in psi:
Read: 95 psi
